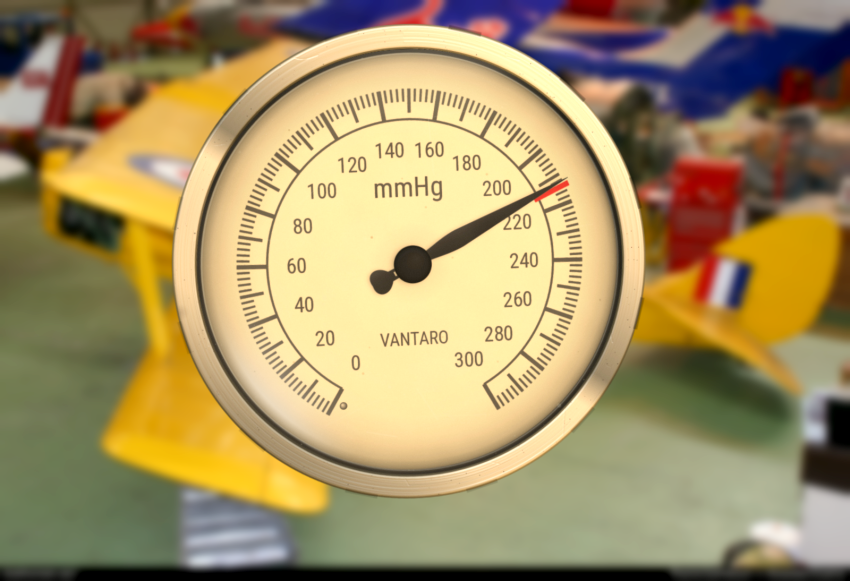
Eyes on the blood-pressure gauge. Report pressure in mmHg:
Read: 212 mmHg
